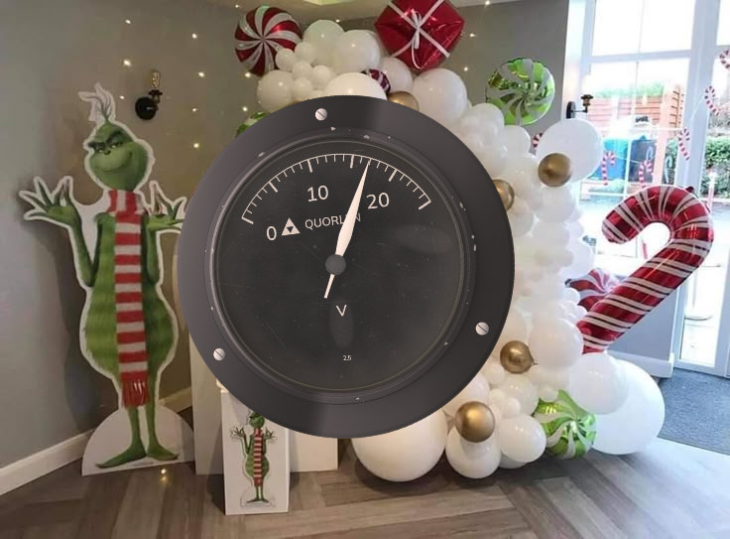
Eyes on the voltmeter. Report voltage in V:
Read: 17 V
